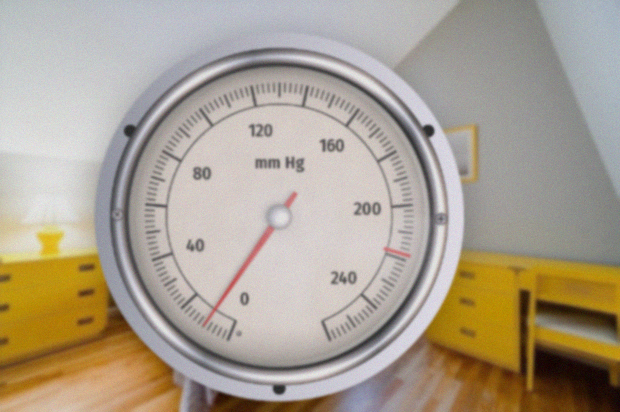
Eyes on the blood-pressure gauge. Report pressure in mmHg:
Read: 10 mmHg
